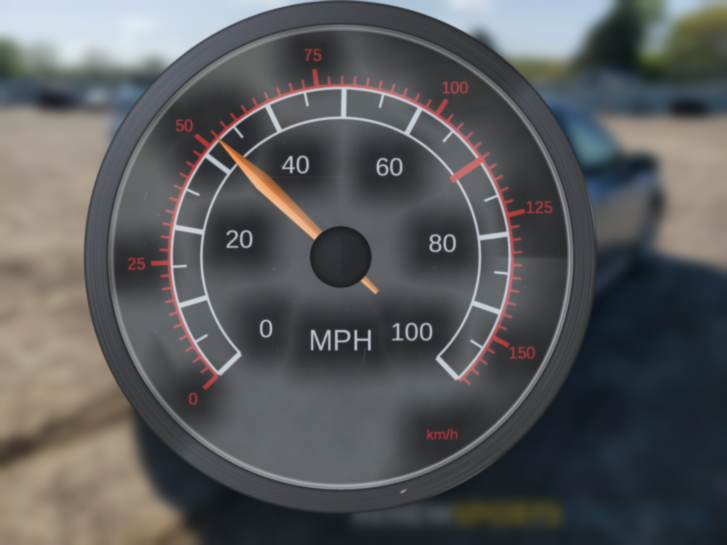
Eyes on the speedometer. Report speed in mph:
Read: 32.5 mph
